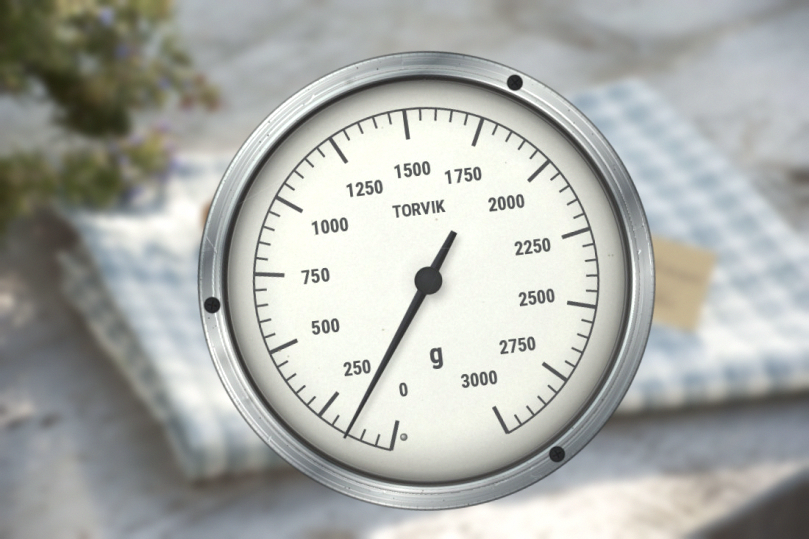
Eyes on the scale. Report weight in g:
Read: 150 g
